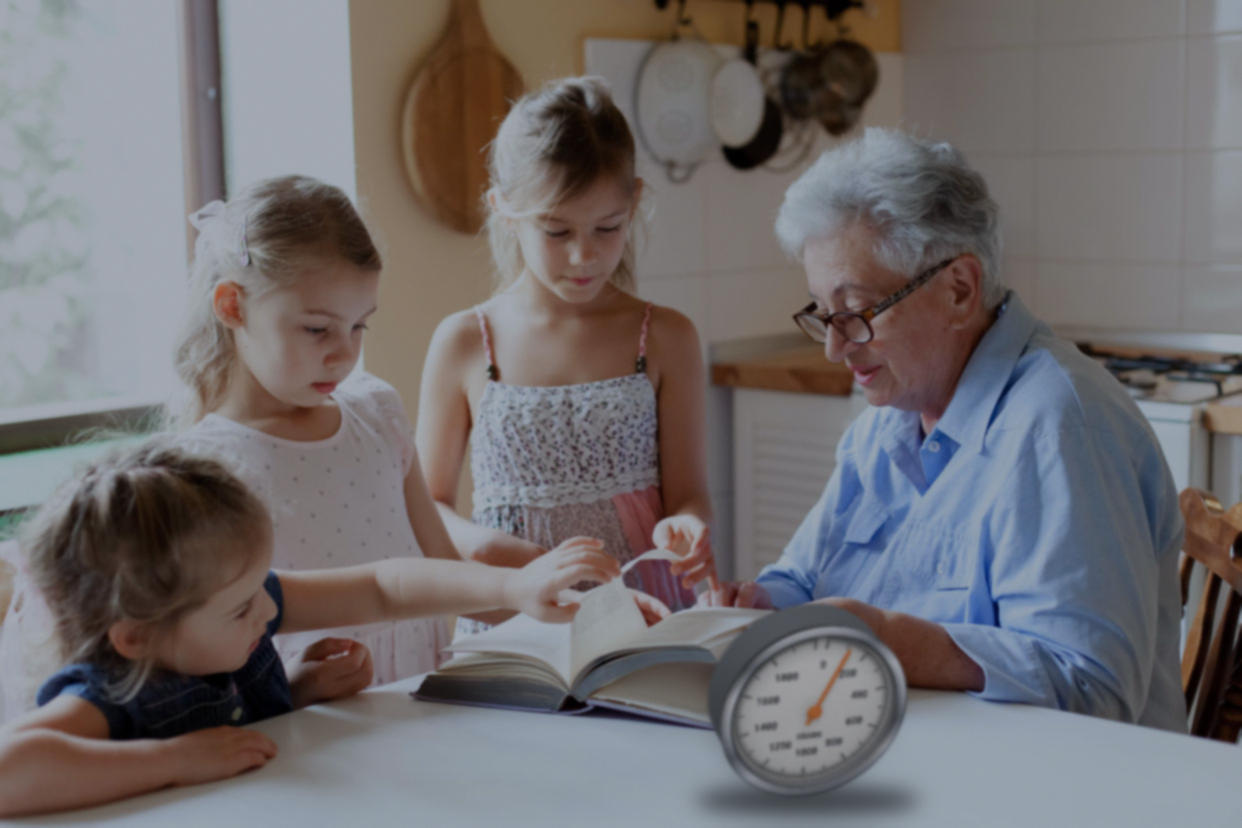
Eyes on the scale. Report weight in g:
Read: 100 g
